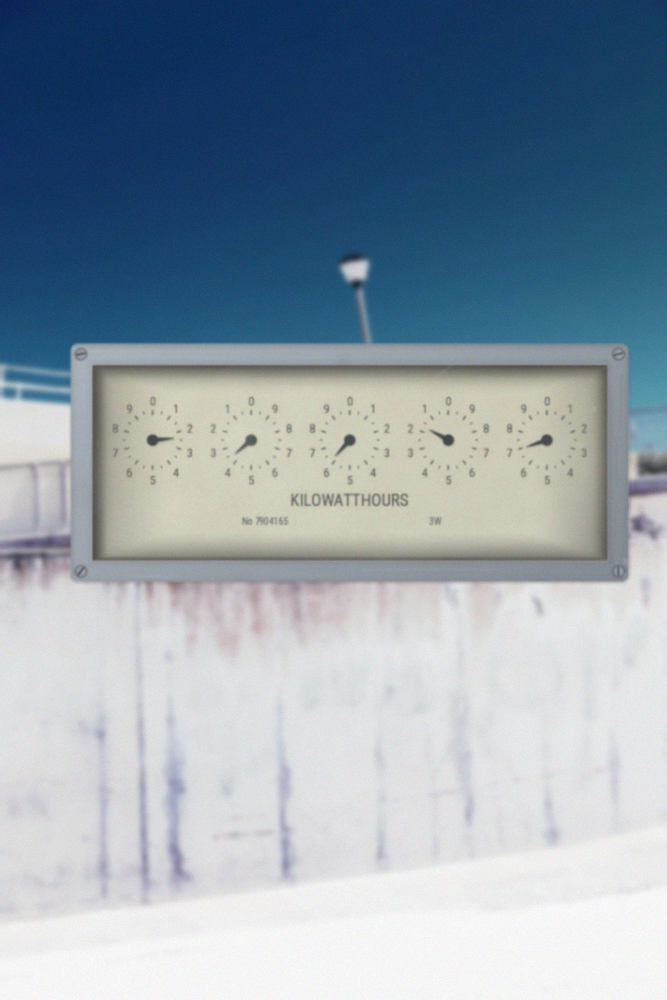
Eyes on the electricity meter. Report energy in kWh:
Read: 23617 kWh
